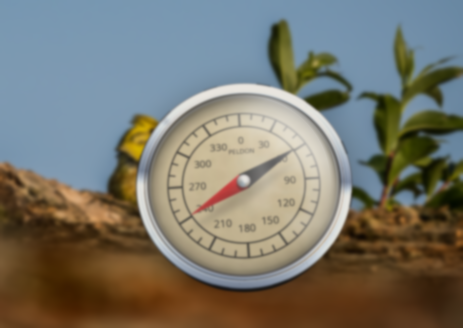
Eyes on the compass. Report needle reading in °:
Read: 240 °
